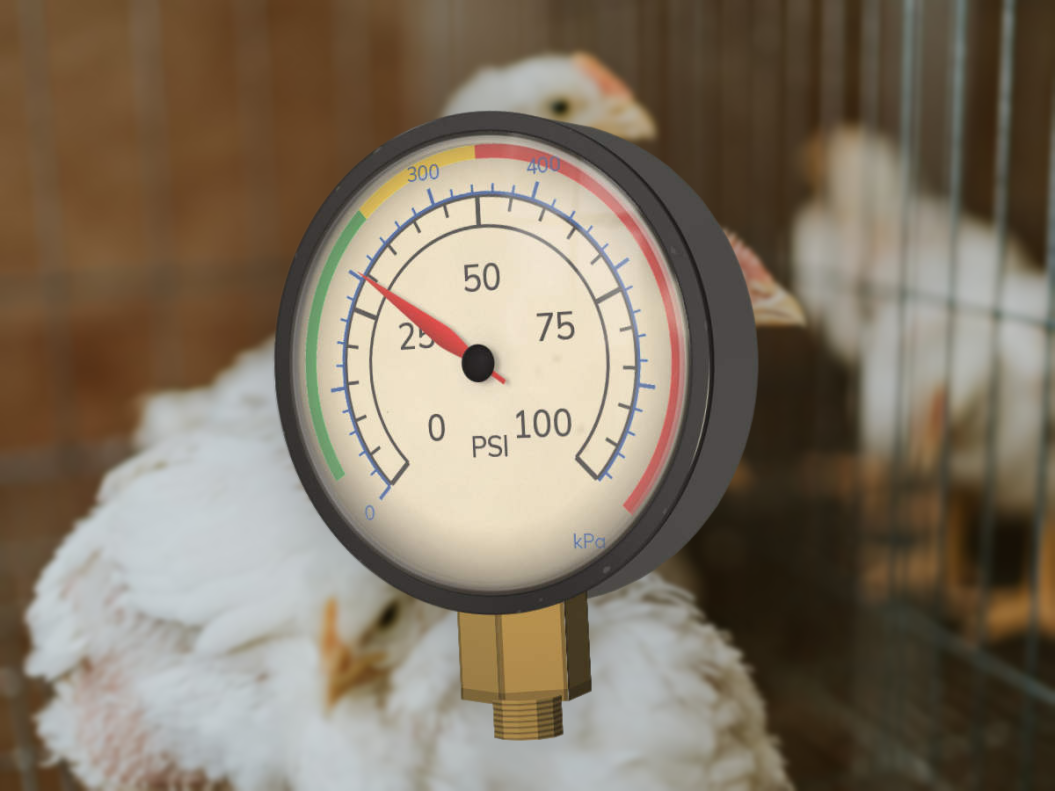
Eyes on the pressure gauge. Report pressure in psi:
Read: 30 psi
